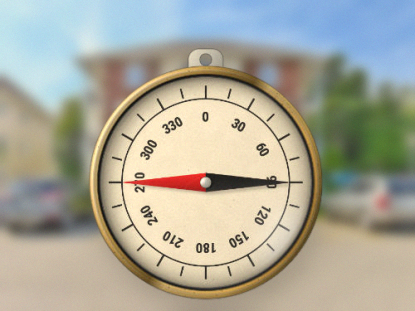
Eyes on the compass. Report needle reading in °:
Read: 270 °
